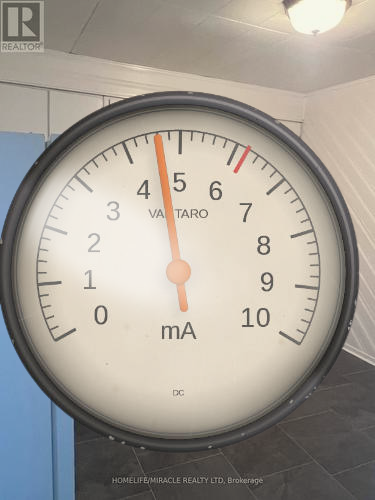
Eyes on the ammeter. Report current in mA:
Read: 4.6 mA
